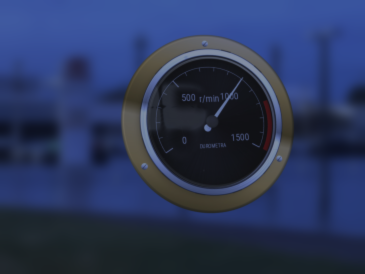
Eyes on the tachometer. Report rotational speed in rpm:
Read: 1000 rpm
